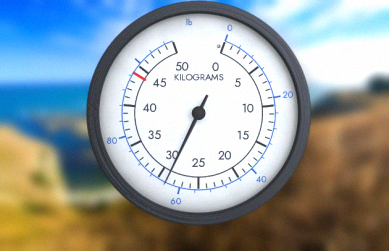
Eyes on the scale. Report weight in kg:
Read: 29 kg
